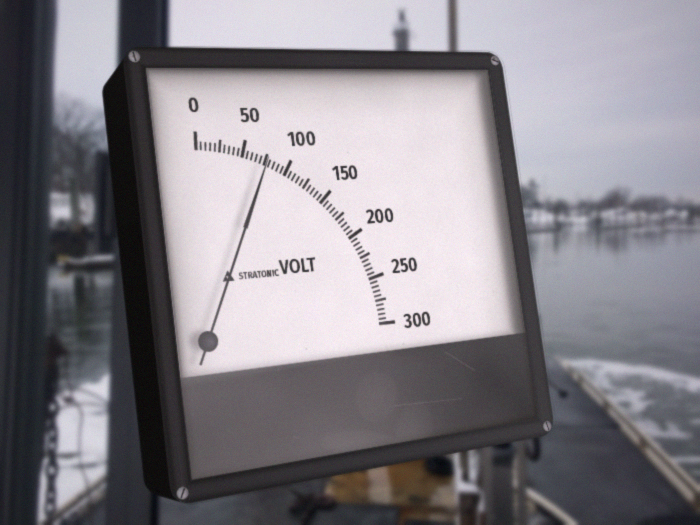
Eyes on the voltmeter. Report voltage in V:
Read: 75 V
